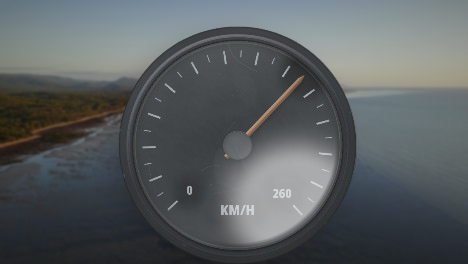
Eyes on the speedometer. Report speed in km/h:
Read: 170 km/h
